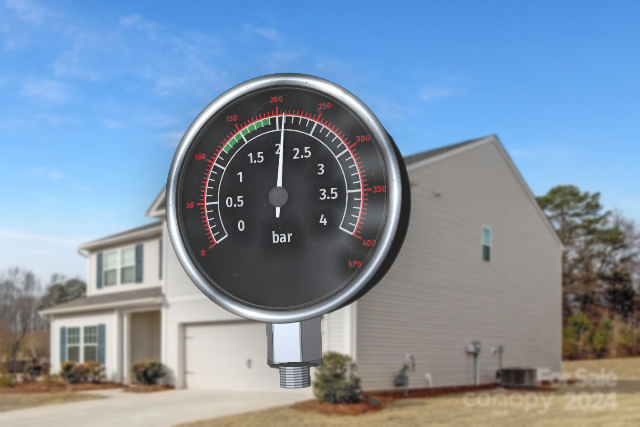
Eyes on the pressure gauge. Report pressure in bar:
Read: 2.1 bar
